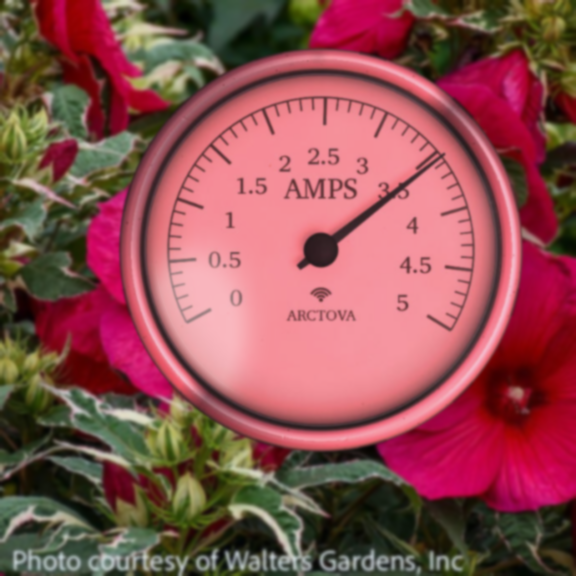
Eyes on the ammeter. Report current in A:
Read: 3.55 A
